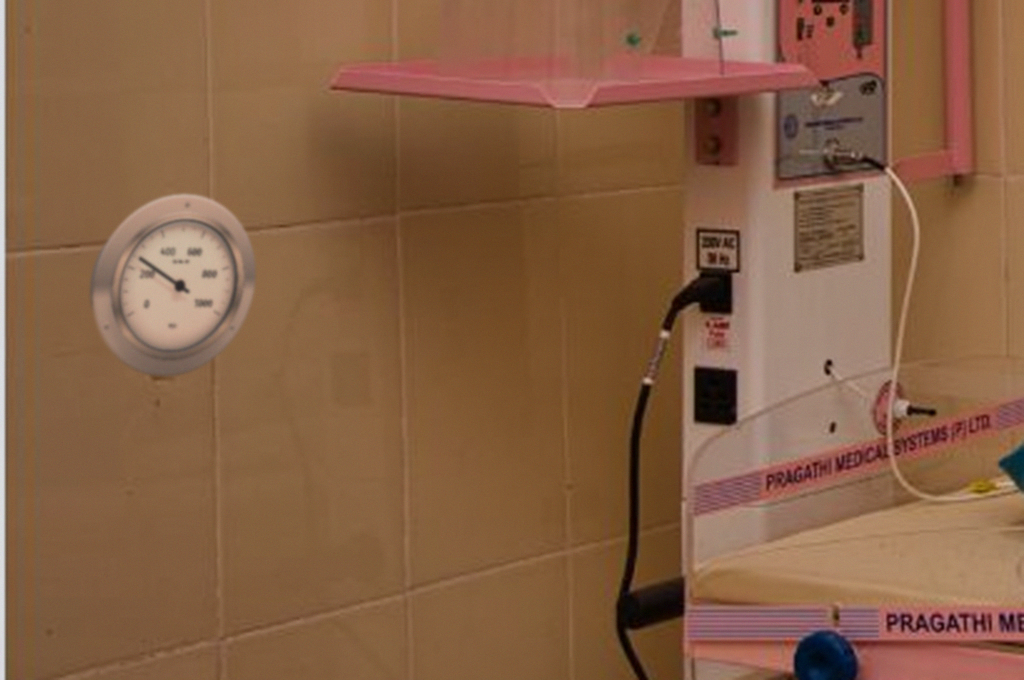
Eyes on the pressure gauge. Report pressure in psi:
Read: 250 psi
